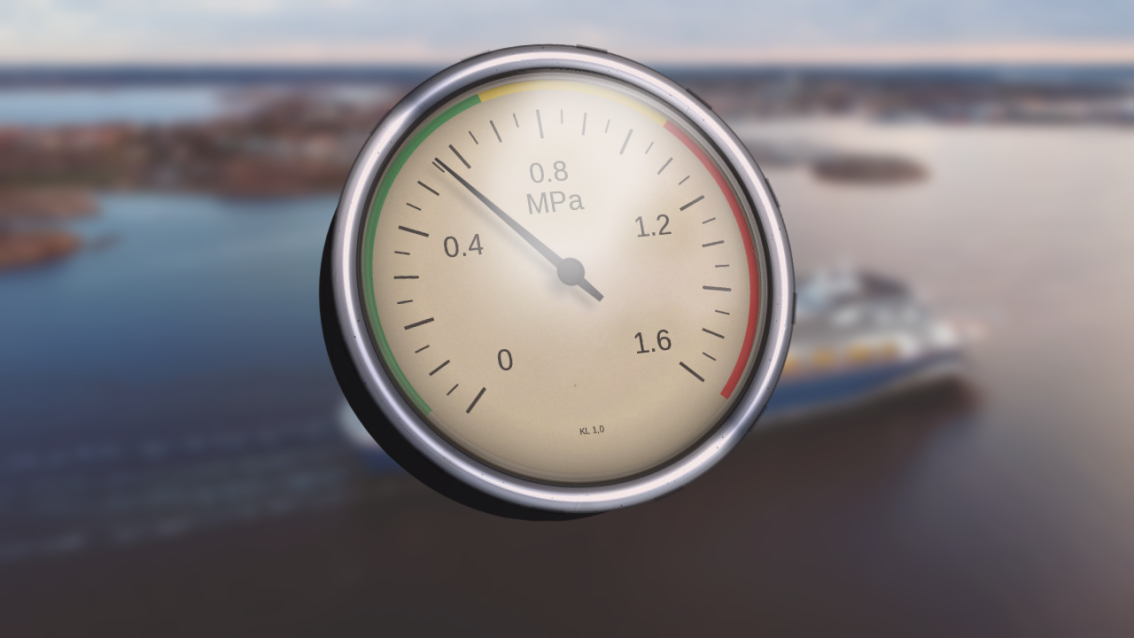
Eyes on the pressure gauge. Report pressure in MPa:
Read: 0.55 MPa
